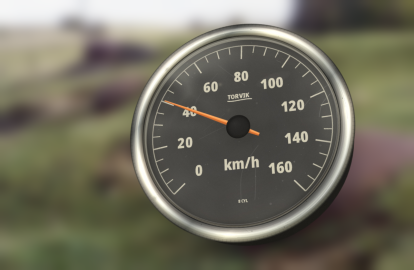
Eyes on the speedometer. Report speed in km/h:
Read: 40 km/h
